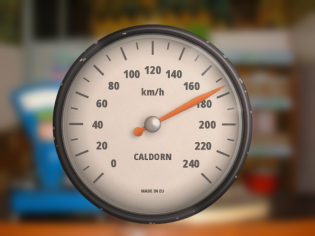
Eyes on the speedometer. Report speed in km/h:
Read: 175 km/h
